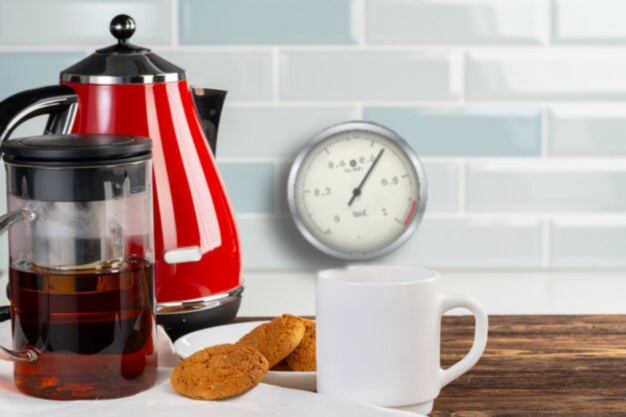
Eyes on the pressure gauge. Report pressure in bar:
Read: 0.65 bar
